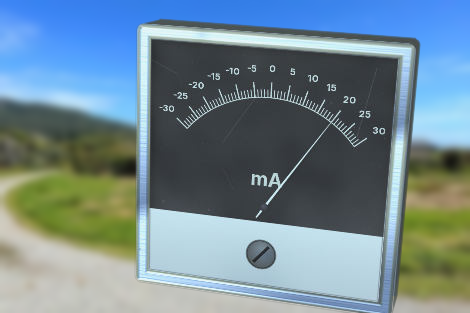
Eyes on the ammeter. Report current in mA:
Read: 20 mA
